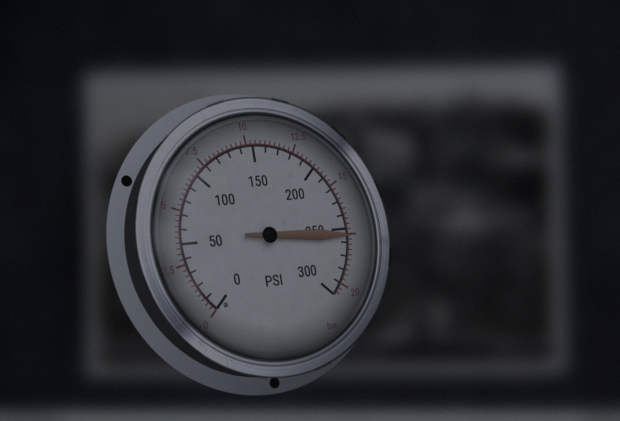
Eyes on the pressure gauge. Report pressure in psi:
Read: 255 psi
